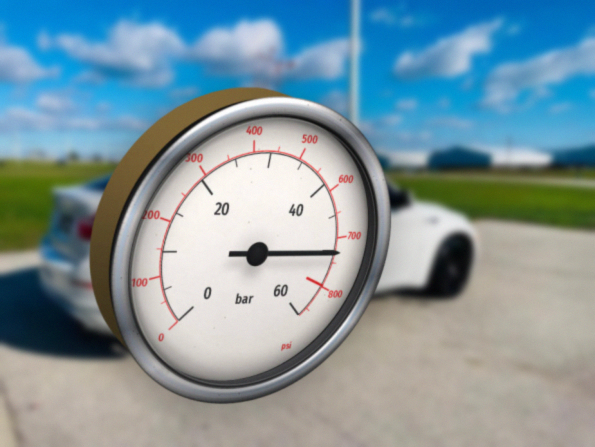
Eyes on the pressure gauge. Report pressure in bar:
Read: 50 bar
